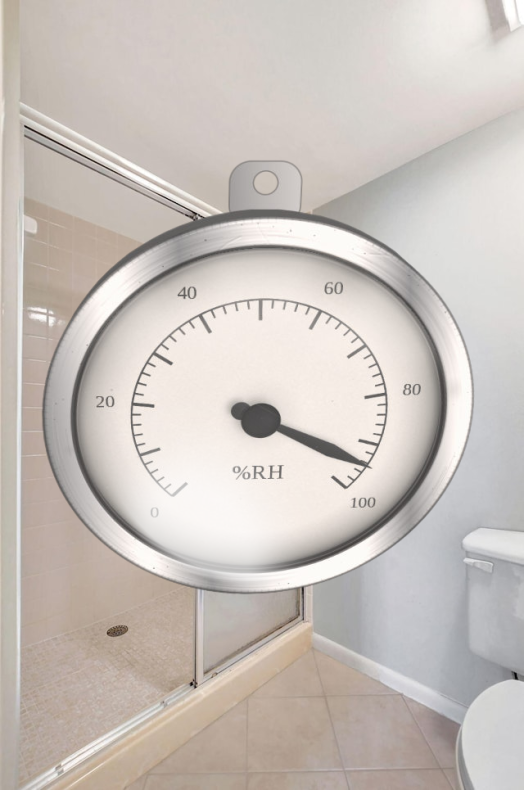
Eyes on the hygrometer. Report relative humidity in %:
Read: 94 %
